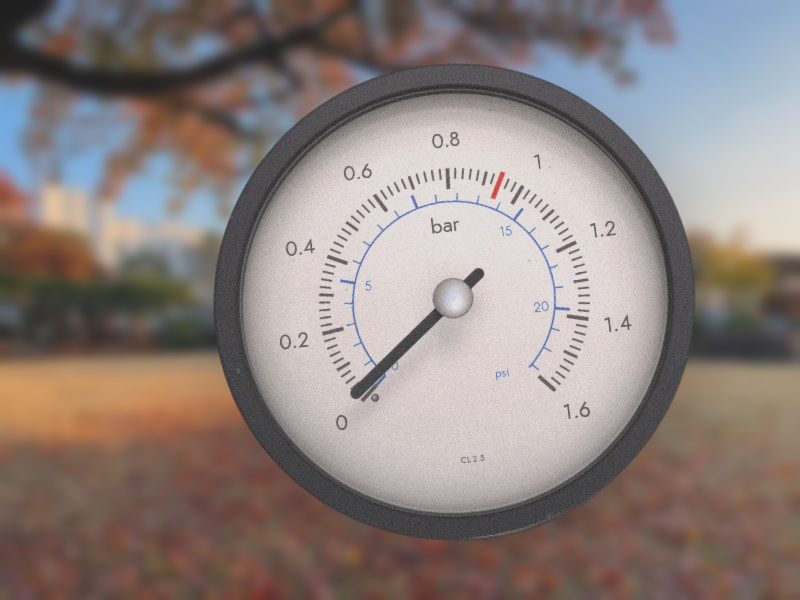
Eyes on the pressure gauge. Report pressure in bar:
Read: 0.02 bar
